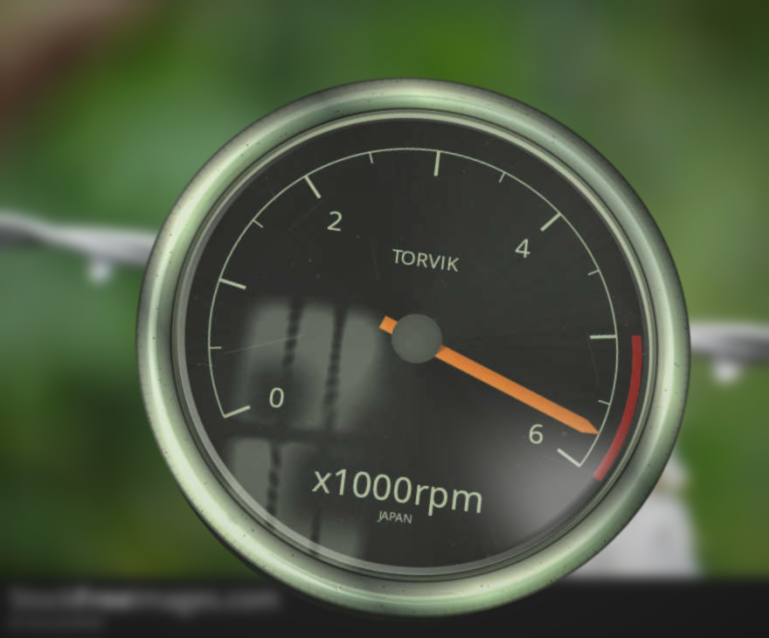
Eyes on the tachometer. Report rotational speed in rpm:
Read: 5750 rpm
